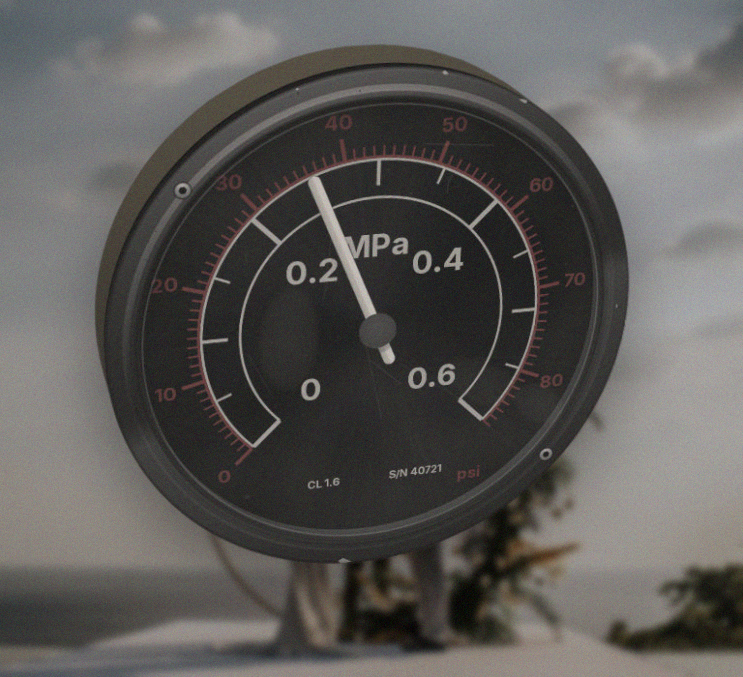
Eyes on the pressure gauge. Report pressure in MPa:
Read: 0.25 MPa
